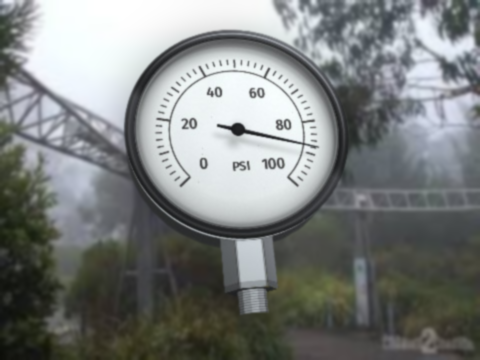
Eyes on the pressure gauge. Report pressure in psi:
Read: 88 psi
